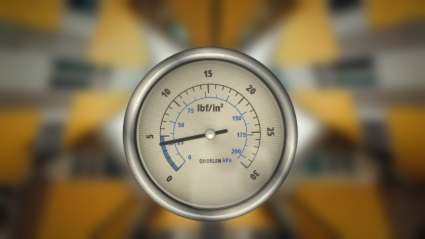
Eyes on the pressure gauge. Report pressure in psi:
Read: 4 psi
